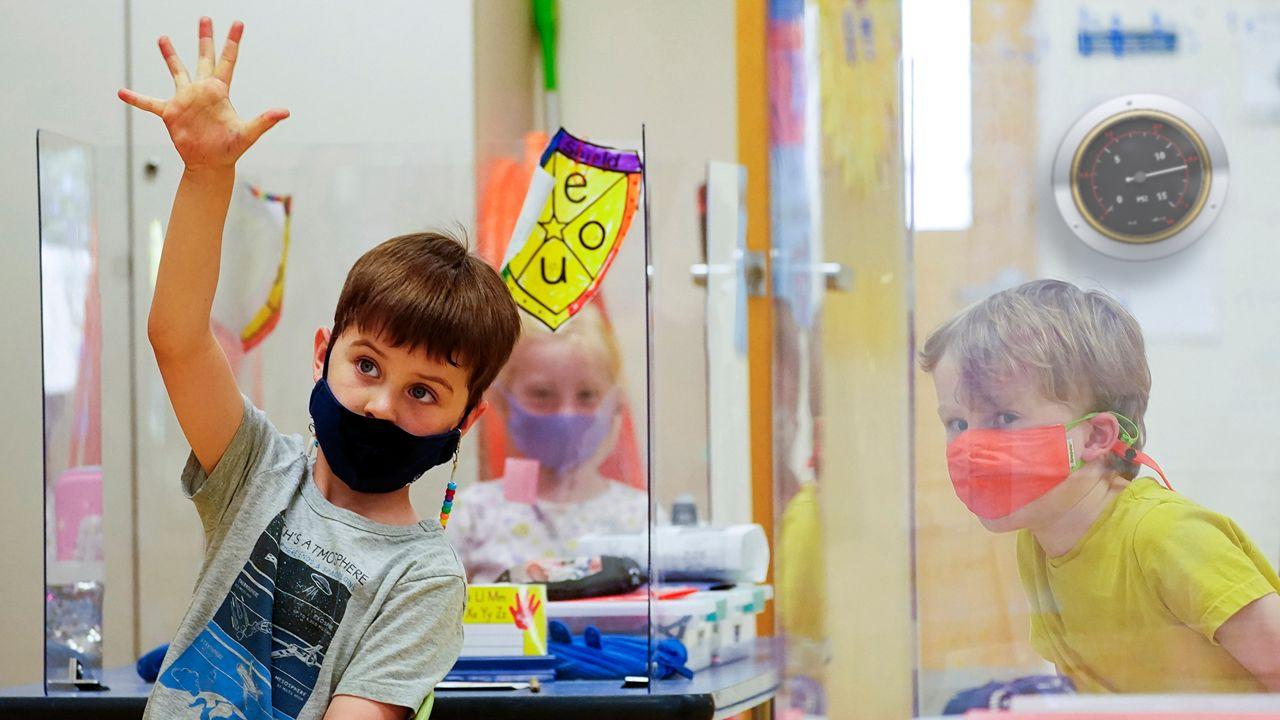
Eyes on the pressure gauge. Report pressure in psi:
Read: 12 psi
